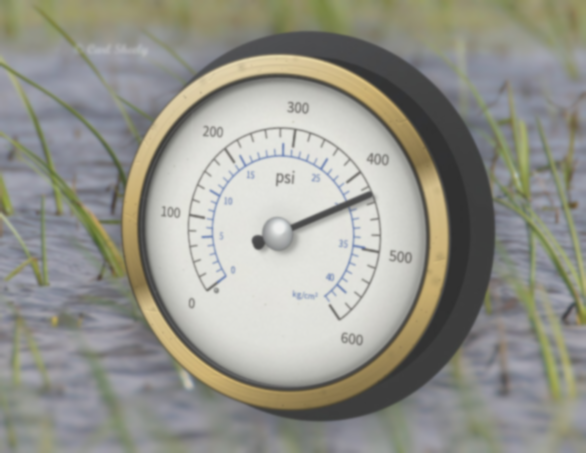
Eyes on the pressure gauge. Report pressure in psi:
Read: 430 psi
